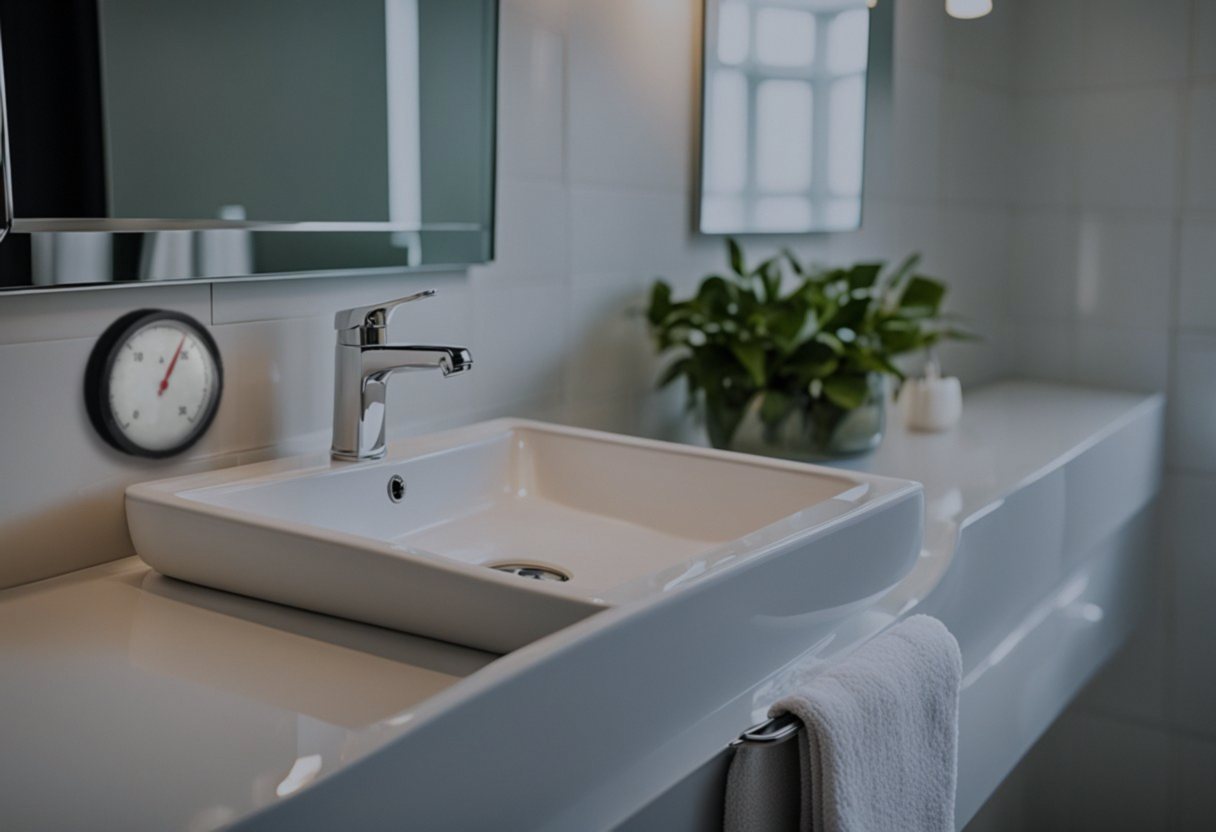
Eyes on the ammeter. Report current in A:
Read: 18 A
